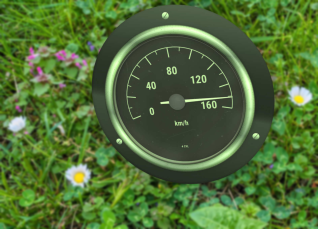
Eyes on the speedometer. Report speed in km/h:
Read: 150 km/h
